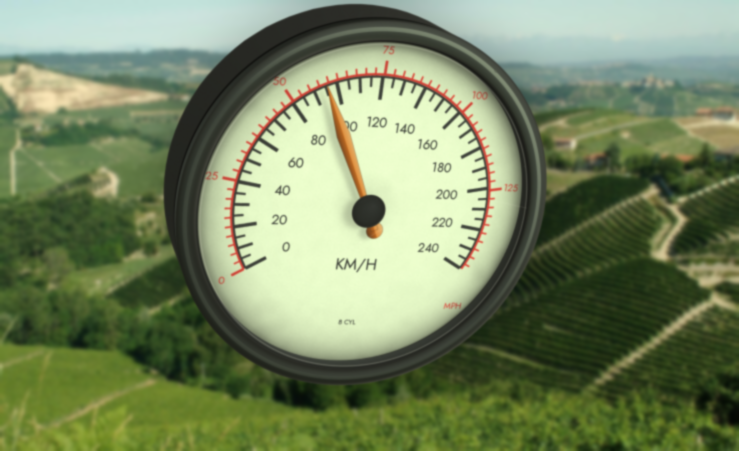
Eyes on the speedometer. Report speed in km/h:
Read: 95 km/h
